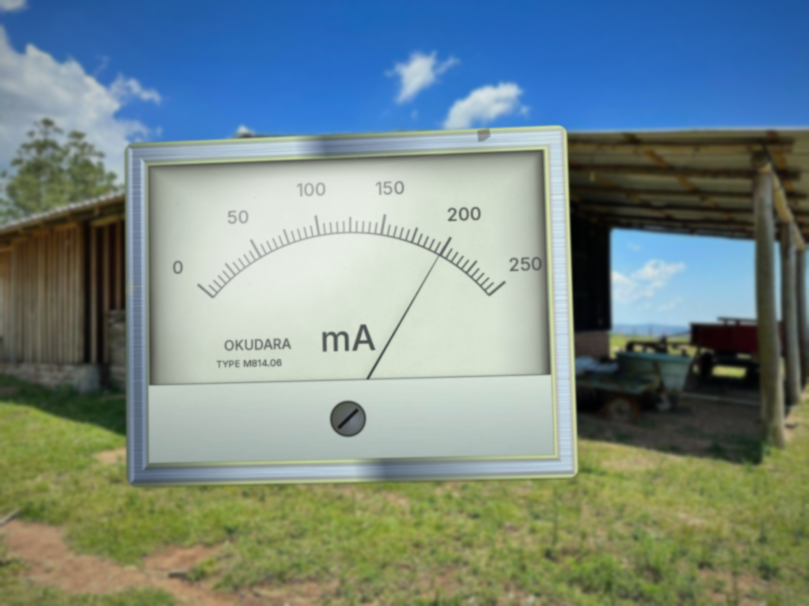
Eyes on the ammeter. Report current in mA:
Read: 200 mA
